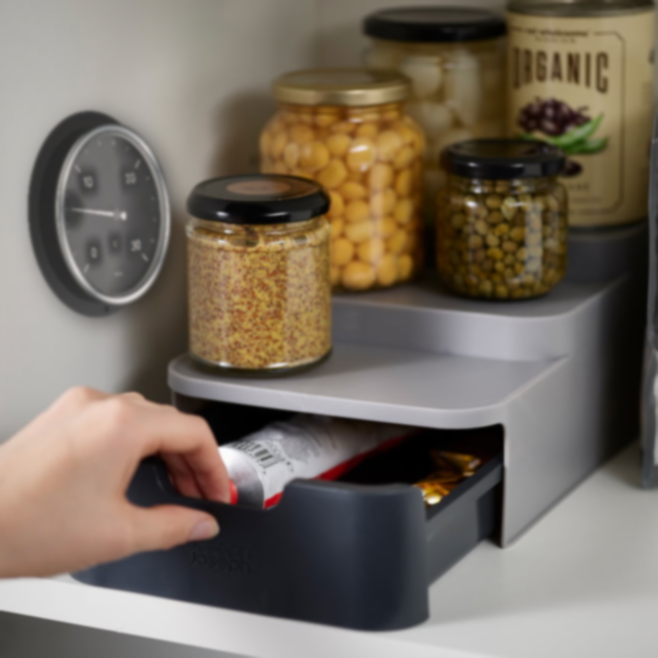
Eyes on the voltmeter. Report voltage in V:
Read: 6 V
